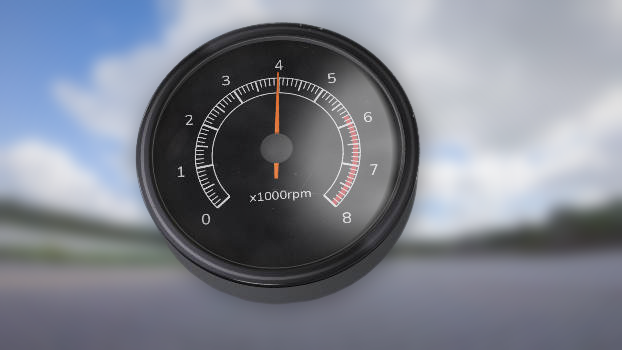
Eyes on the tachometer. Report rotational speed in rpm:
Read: 4000 rpm
